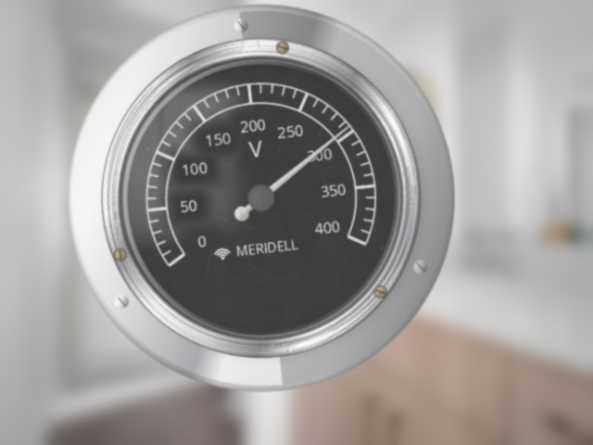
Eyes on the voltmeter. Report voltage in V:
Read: 295 V
